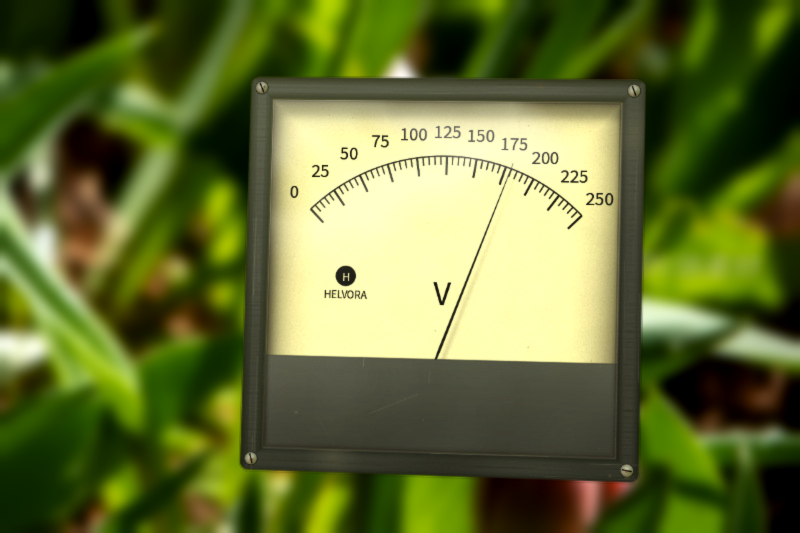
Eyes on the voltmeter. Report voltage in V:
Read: 180 V
